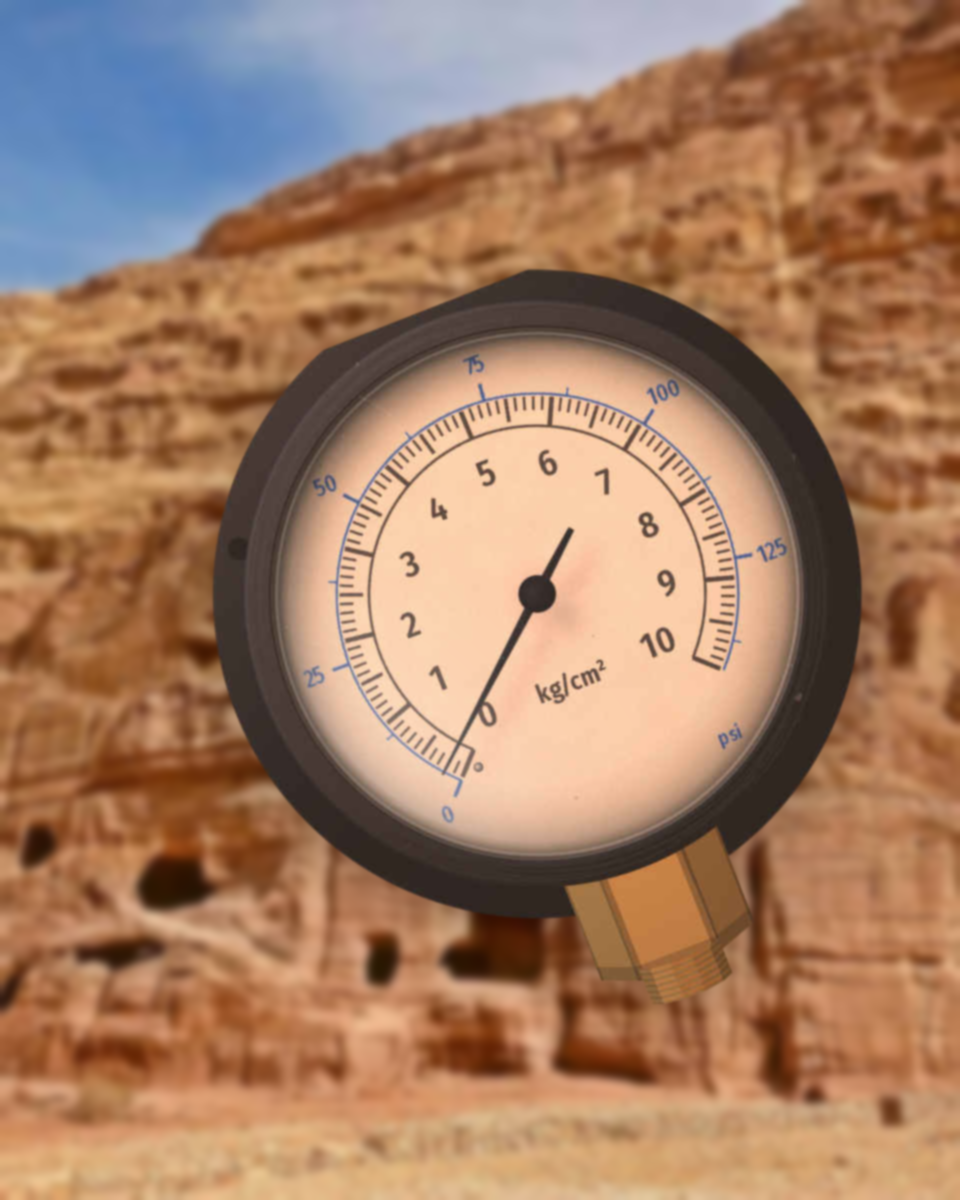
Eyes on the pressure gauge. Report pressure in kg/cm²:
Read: 0.2 kg/cm²
